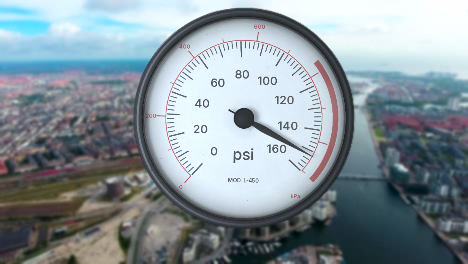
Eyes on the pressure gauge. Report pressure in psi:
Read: 152 psi
